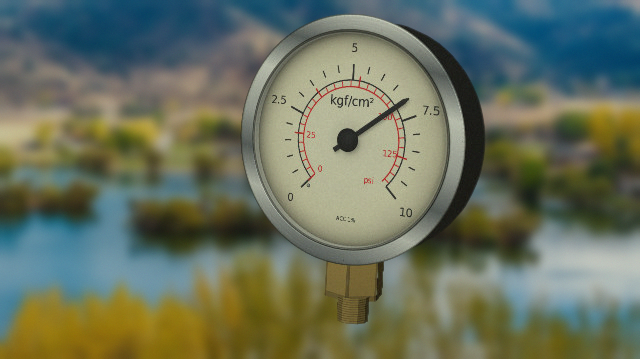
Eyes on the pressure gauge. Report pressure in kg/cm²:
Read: 7 kg/cm²
